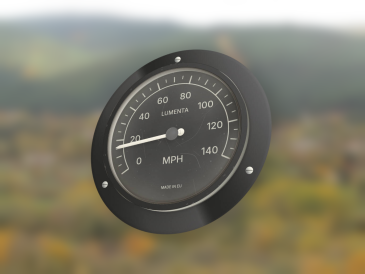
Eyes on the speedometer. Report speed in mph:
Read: 15 mph
